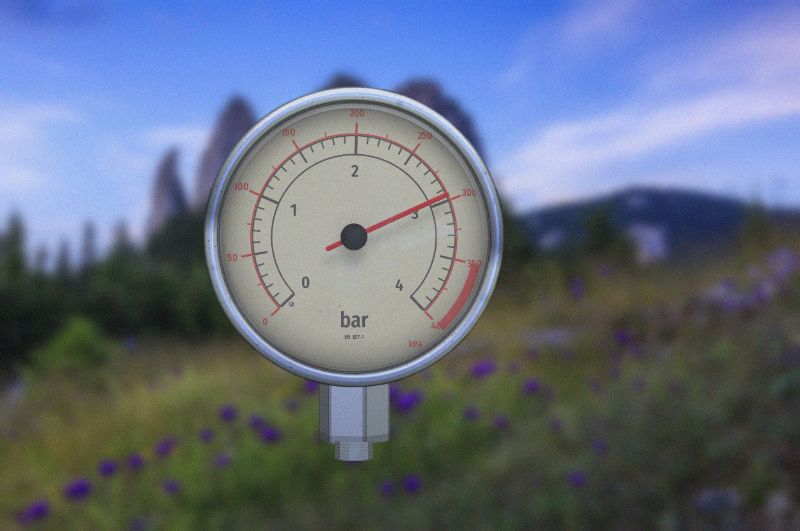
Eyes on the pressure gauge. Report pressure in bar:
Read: 2.95 bar
